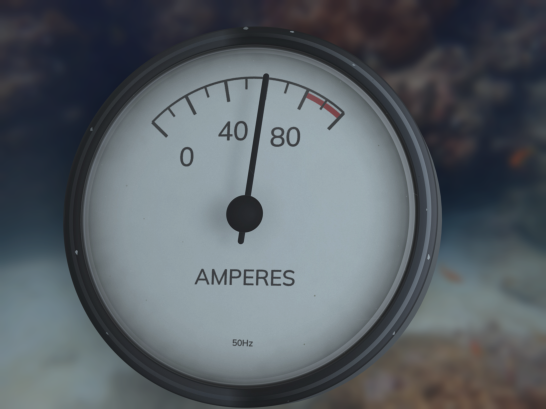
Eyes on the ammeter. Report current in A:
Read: 60 A
